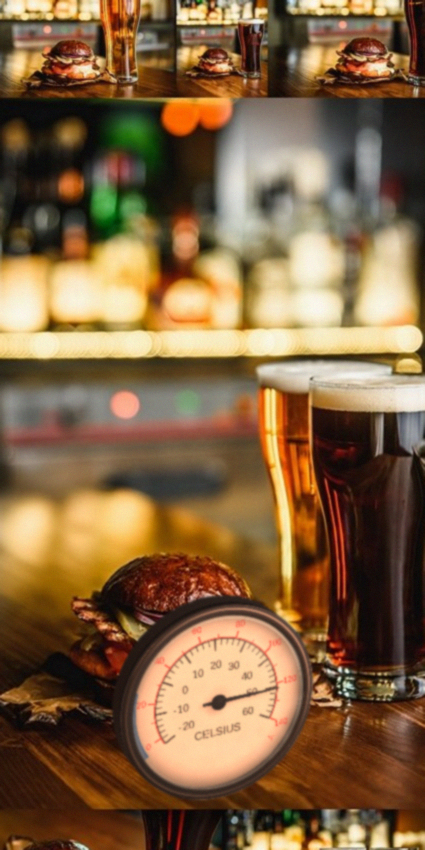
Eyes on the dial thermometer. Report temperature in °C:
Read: 50 °C
